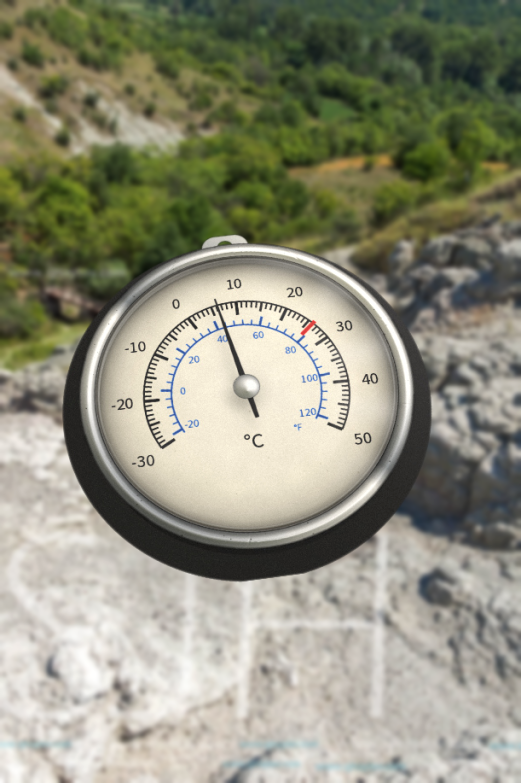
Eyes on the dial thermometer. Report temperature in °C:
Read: 6 °C
